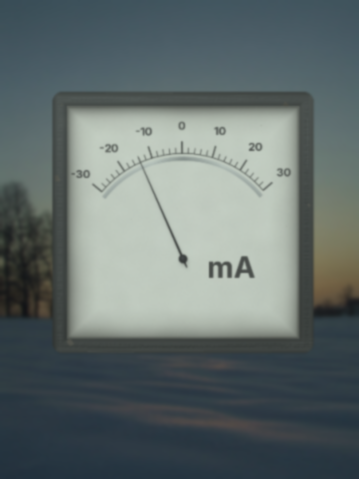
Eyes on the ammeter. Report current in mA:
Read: -14 mA
